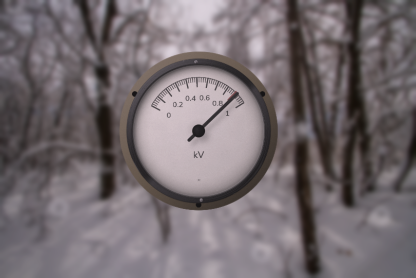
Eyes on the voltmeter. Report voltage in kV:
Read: 0.9 kV
